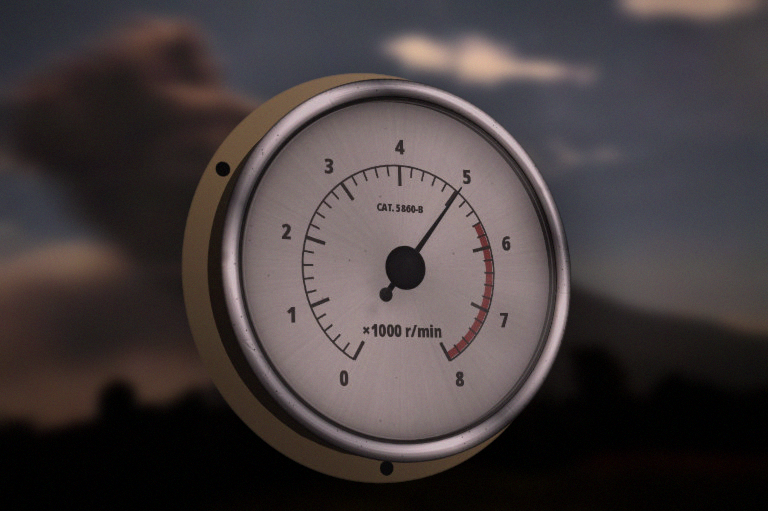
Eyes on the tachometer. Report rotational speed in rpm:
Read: 5000 rpm
